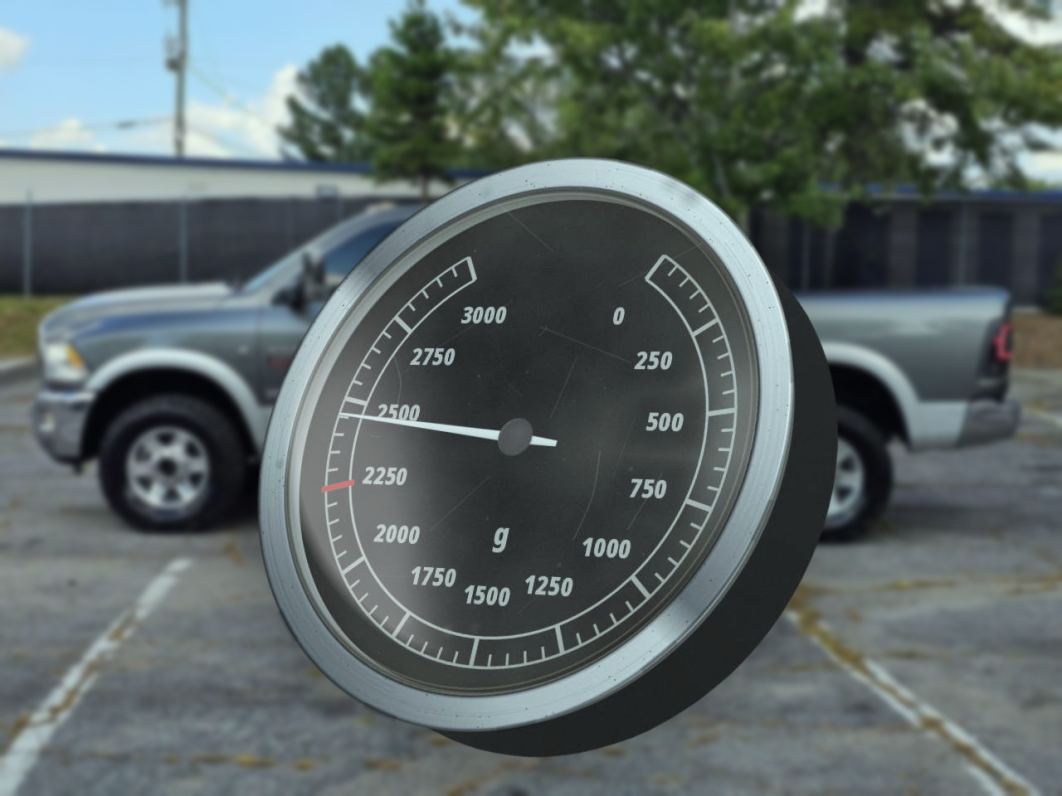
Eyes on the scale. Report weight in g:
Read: 2450 g
